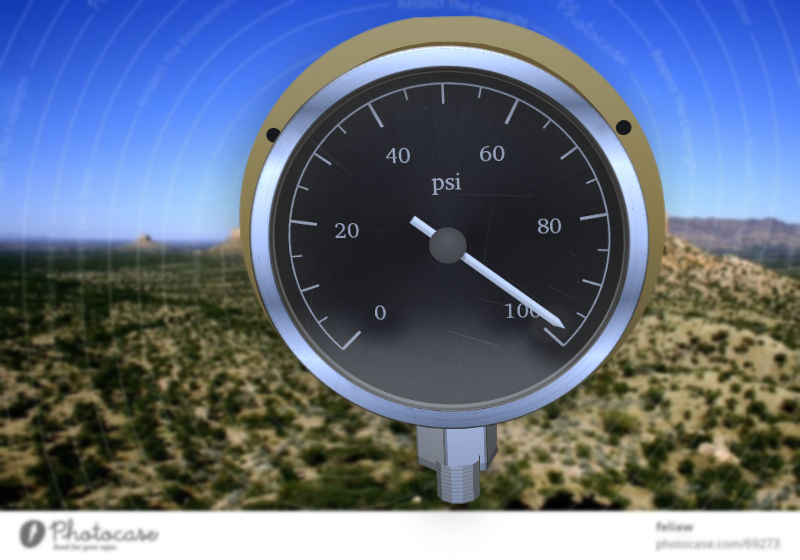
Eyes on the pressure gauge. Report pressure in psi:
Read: 97.5 psi
